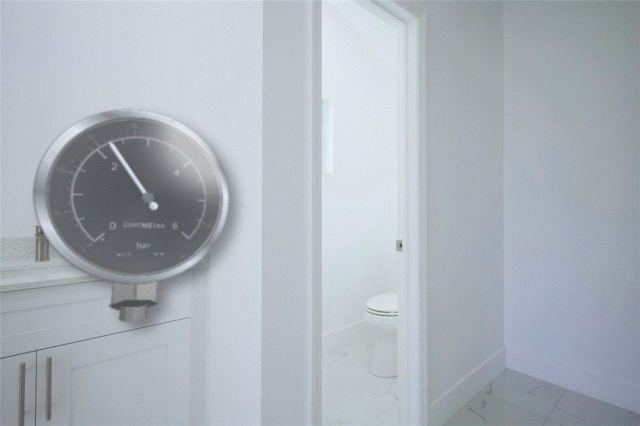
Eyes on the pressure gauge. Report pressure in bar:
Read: 2.25 bar
